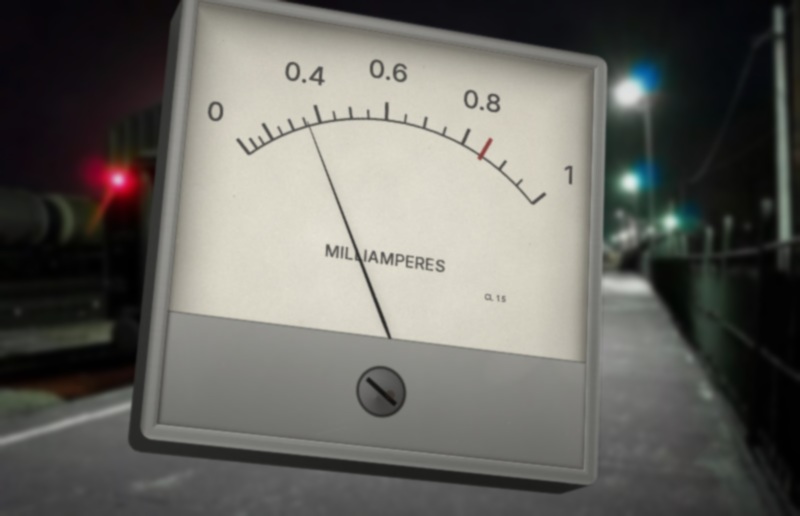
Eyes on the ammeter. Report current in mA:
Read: 0.35 mA
